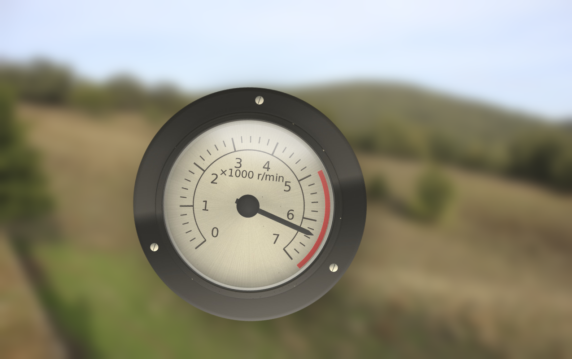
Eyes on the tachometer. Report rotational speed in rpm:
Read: 6300 rpm
